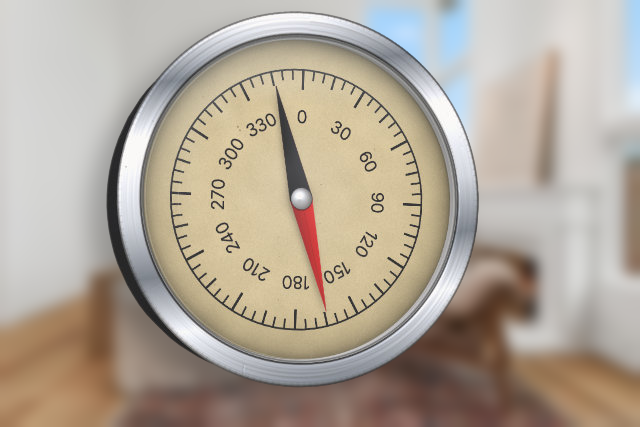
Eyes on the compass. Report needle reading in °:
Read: 165 °
